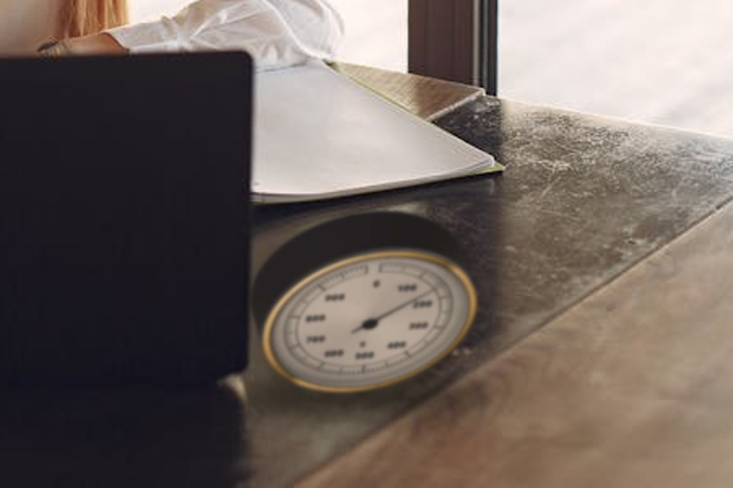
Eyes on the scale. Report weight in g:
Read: 150 g
